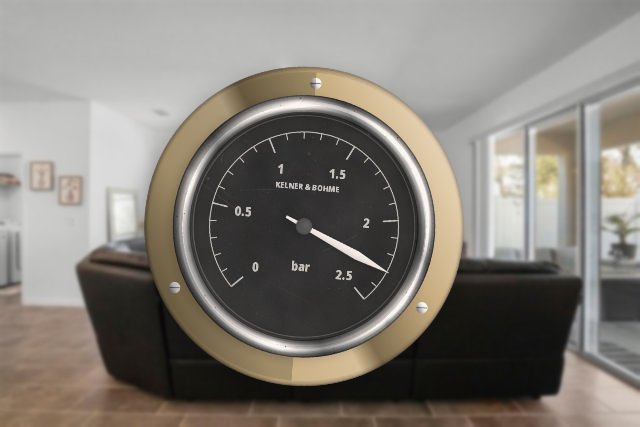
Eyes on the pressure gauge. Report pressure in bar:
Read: 2.3 bar
